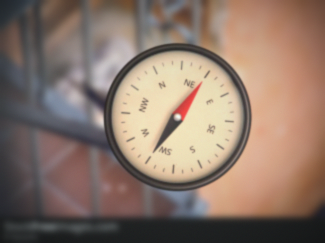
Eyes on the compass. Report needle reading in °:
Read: 60 °
